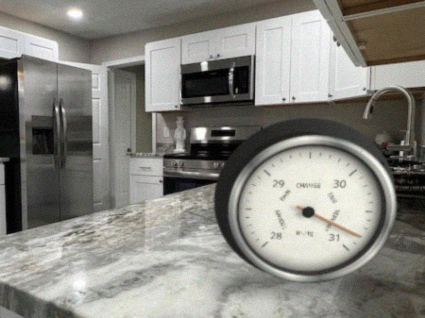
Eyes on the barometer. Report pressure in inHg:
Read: 30.8 inHg
